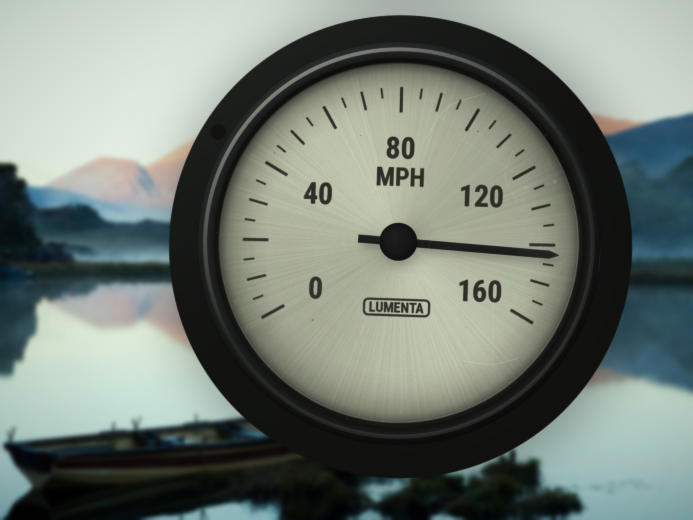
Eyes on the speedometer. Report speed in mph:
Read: 142.5 mph
